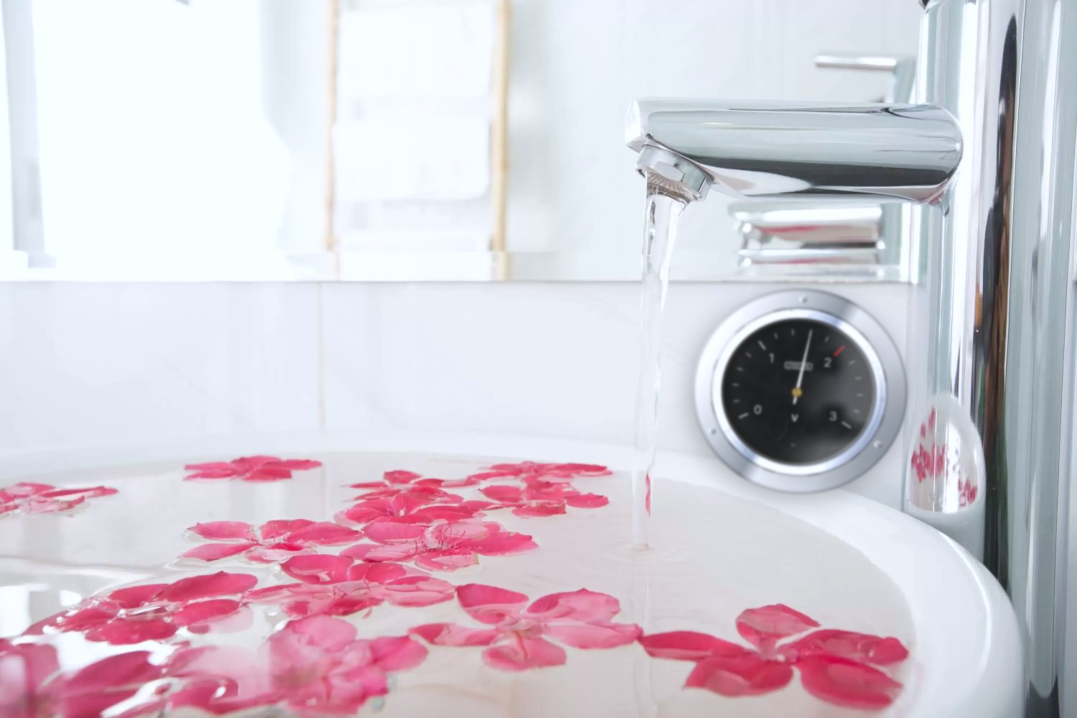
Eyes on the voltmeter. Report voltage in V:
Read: 1.6 V
